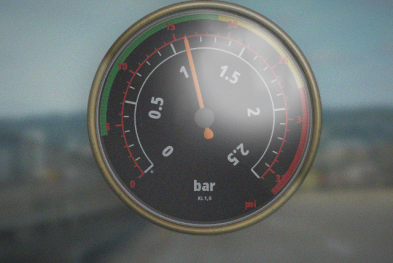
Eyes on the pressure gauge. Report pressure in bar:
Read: 1.1 bar
